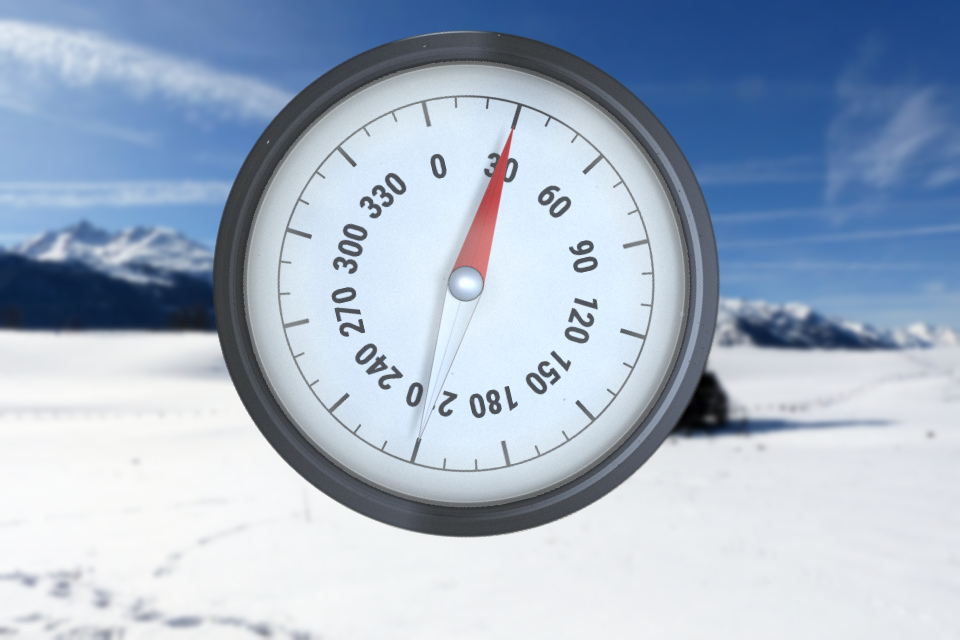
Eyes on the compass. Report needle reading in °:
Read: 30 °
